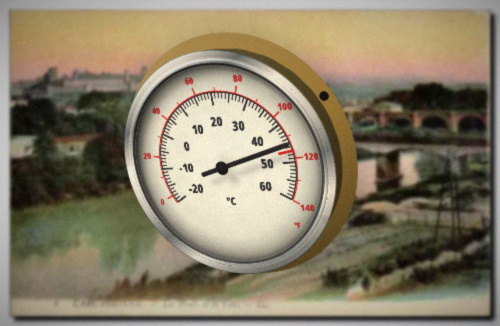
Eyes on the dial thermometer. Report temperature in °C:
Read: 45 °C
